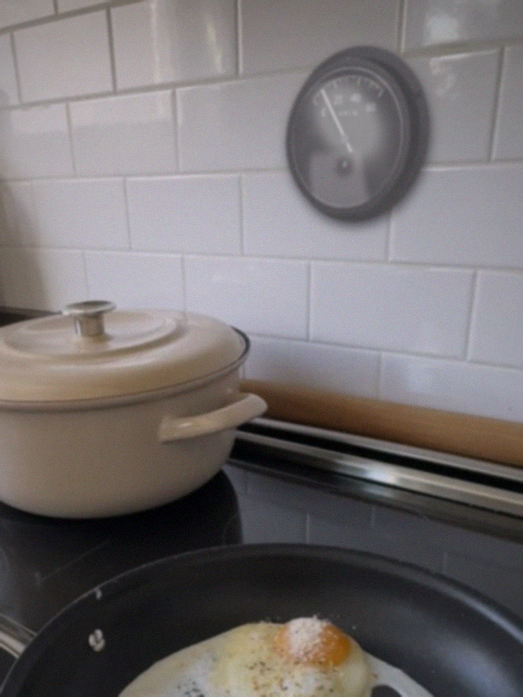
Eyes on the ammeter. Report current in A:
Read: 10 A
